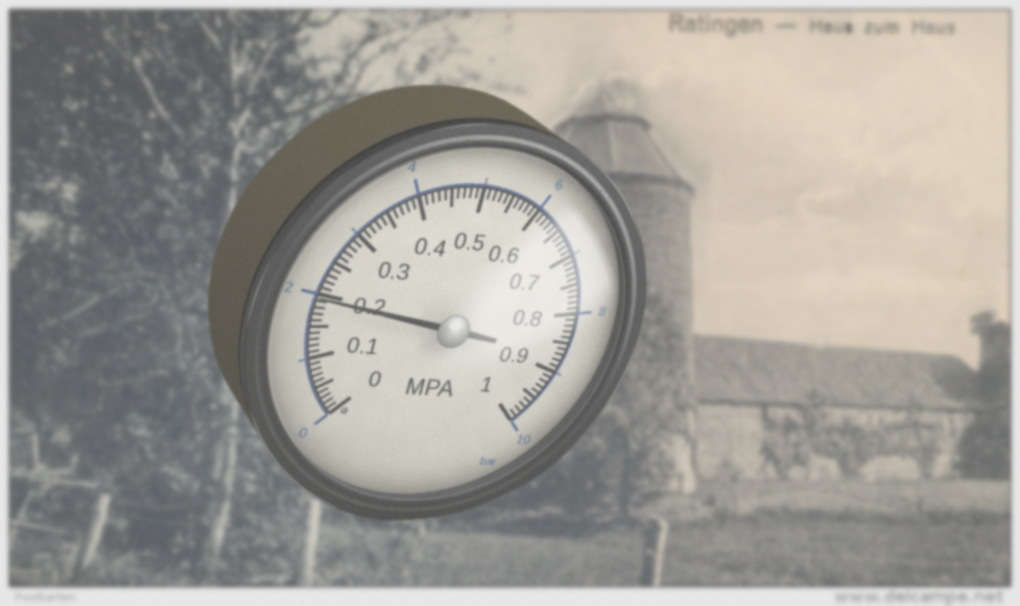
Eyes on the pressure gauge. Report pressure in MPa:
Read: 0.2 MPa
